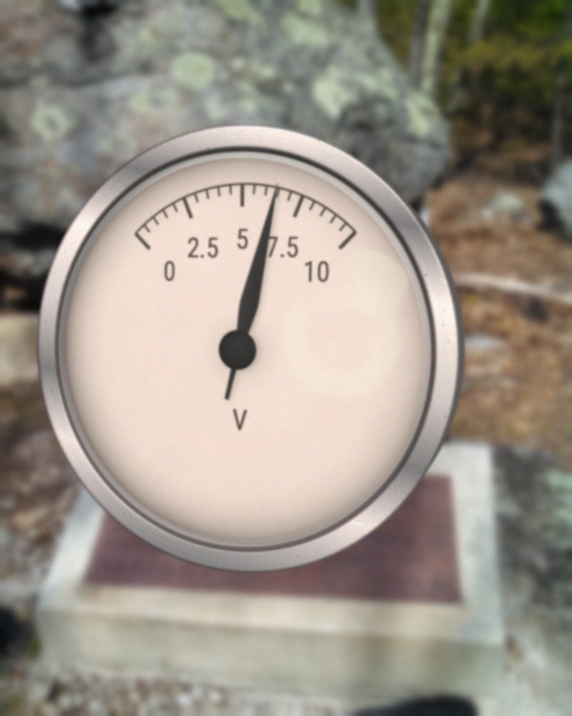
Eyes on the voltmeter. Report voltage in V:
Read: 6.5 V
